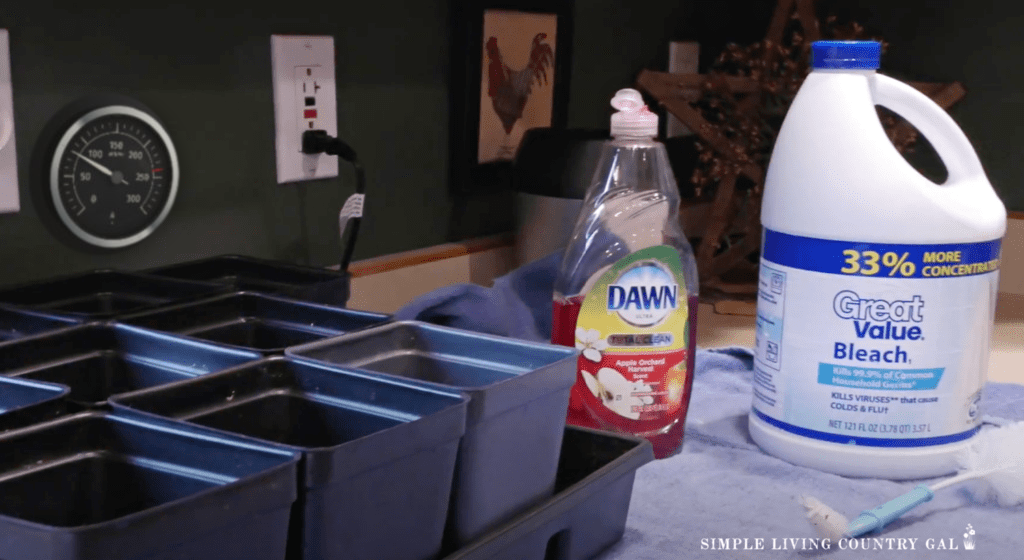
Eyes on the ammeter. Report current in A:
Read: 80 A
